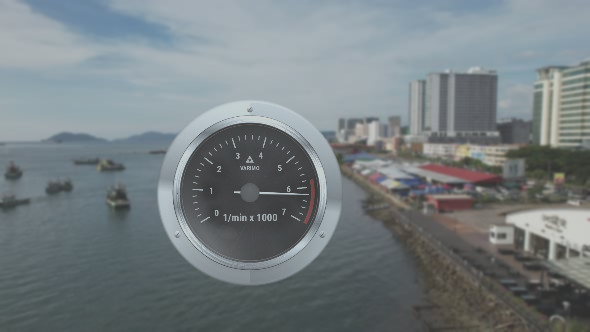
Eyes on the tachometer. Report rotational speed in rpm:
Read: 6200 rpm
